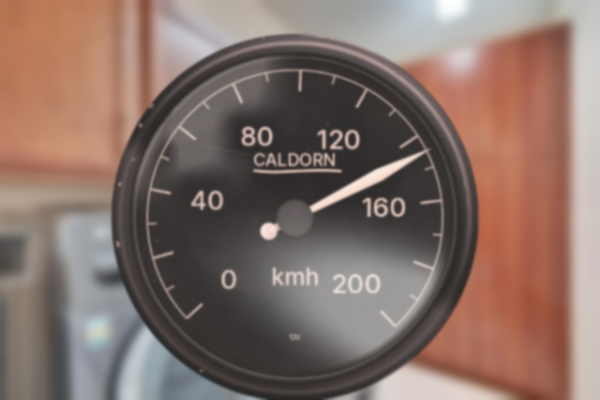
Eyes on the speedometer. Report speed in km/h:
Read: 145 km/h
